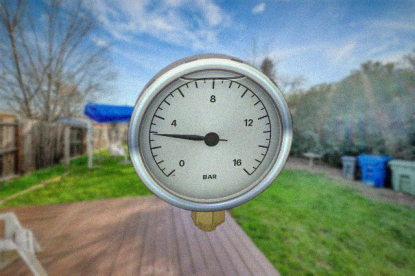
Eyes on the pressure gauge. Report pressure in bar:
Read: 3 bar
